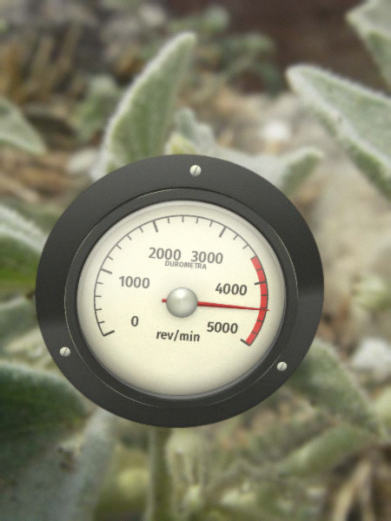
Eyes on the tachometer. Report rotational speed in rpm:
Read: 4400 rpm
